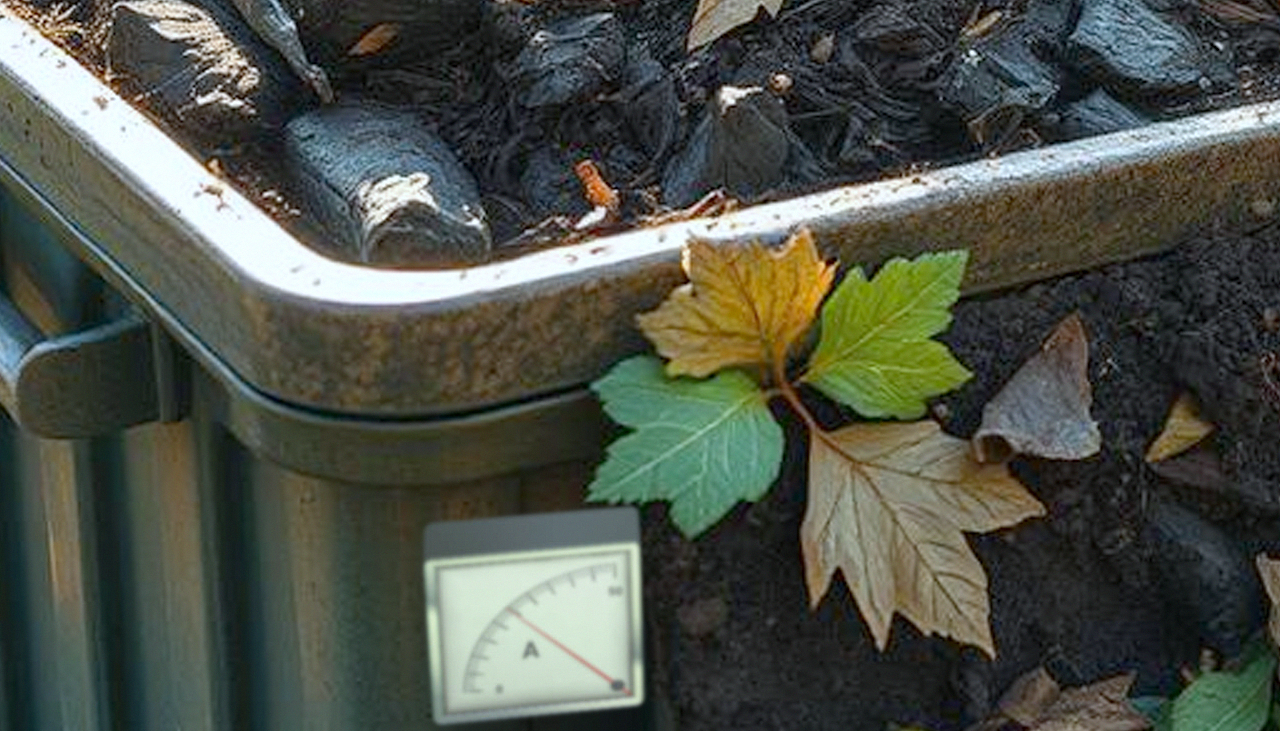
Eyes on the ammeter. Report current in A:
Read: 25 A
